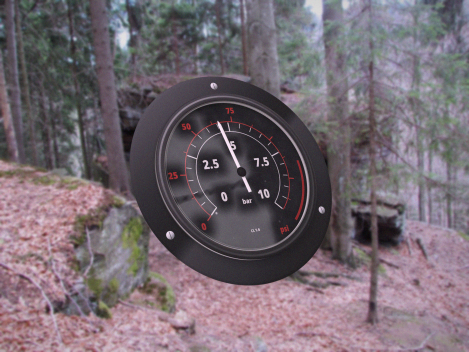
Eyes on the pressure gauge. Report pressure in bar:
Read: 4.5 bar
